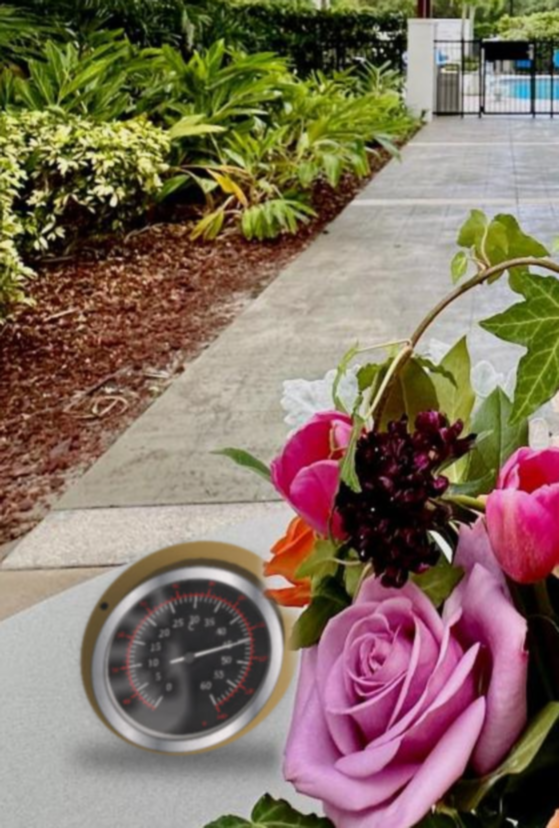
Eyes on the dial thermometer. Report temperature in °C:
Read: 45 °C
